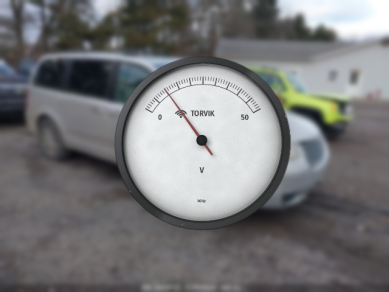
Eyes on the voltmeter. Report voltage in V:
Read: 10 V
